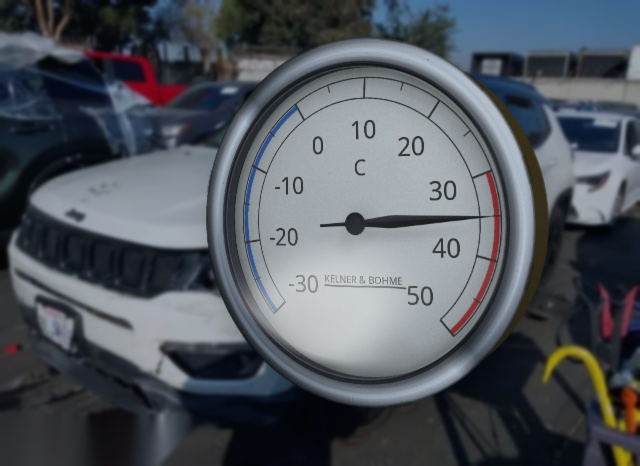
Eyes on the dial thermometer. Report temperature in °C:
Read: 35 °C
